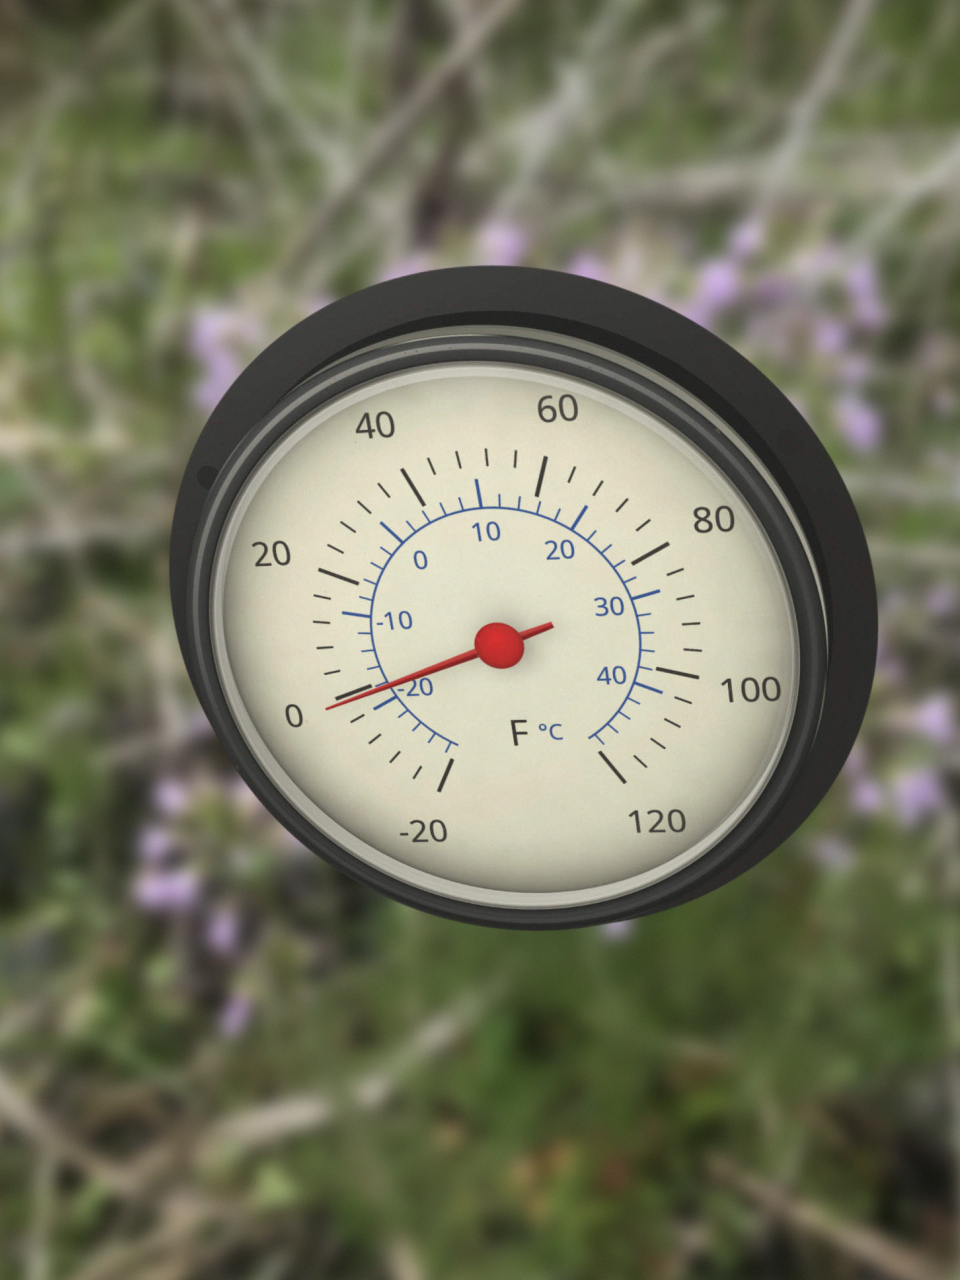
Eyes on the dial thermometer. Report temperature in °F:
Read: 0 °F
